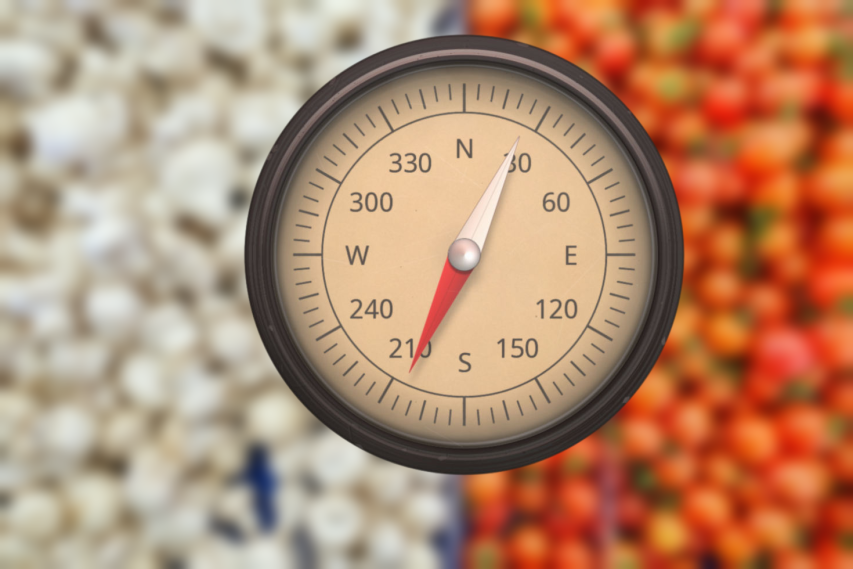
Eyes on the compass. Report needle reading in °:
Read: 205 °
